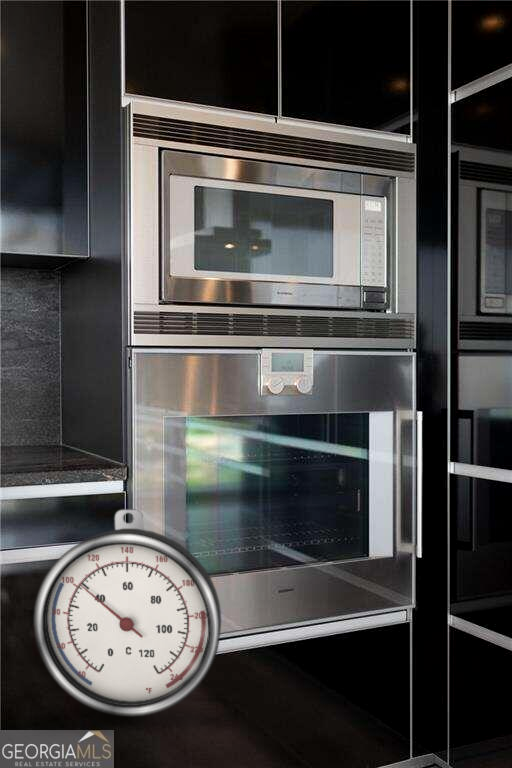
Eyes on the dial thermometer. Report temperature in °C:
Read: 40 °C
